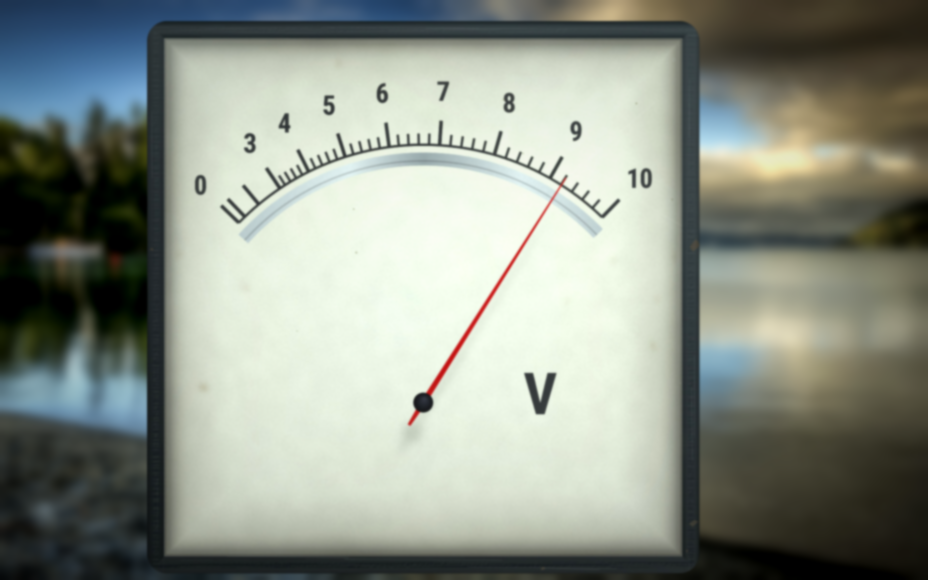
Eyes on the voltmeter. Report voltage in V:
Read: 9.2 V
